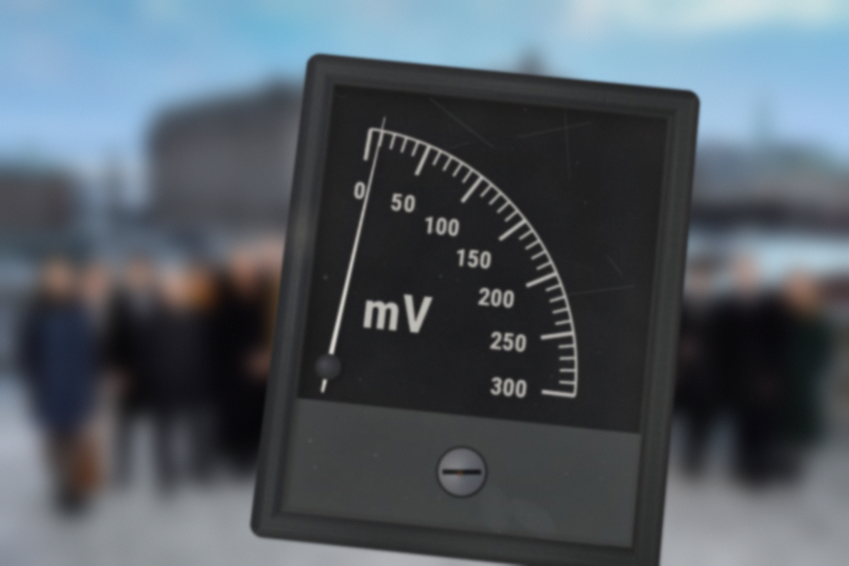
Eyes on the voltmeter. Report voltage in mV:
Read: 10 mV
